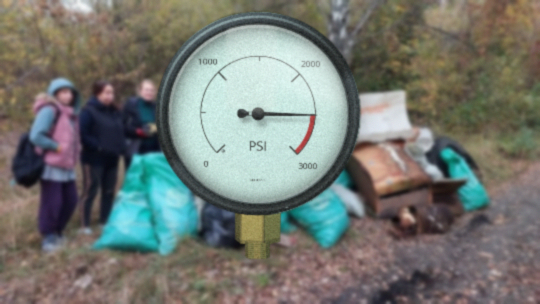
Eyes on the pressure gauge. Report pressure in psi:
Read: 2500 psi
